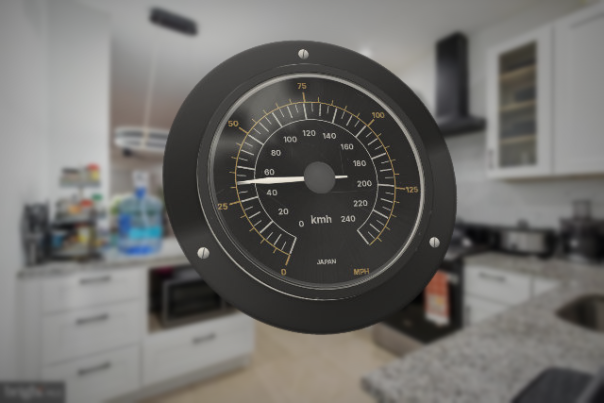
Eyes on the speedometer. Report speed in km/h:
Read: 50 km/h
